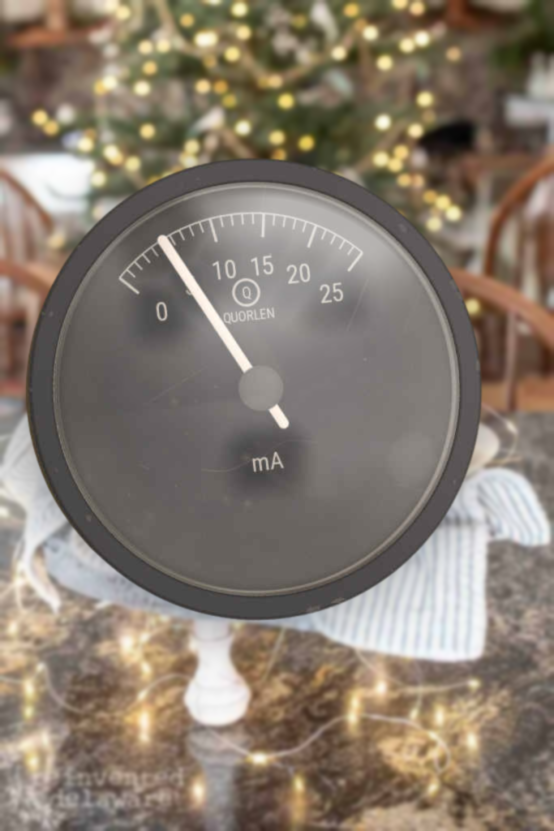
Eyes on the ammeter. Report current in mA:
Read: 5 mA
